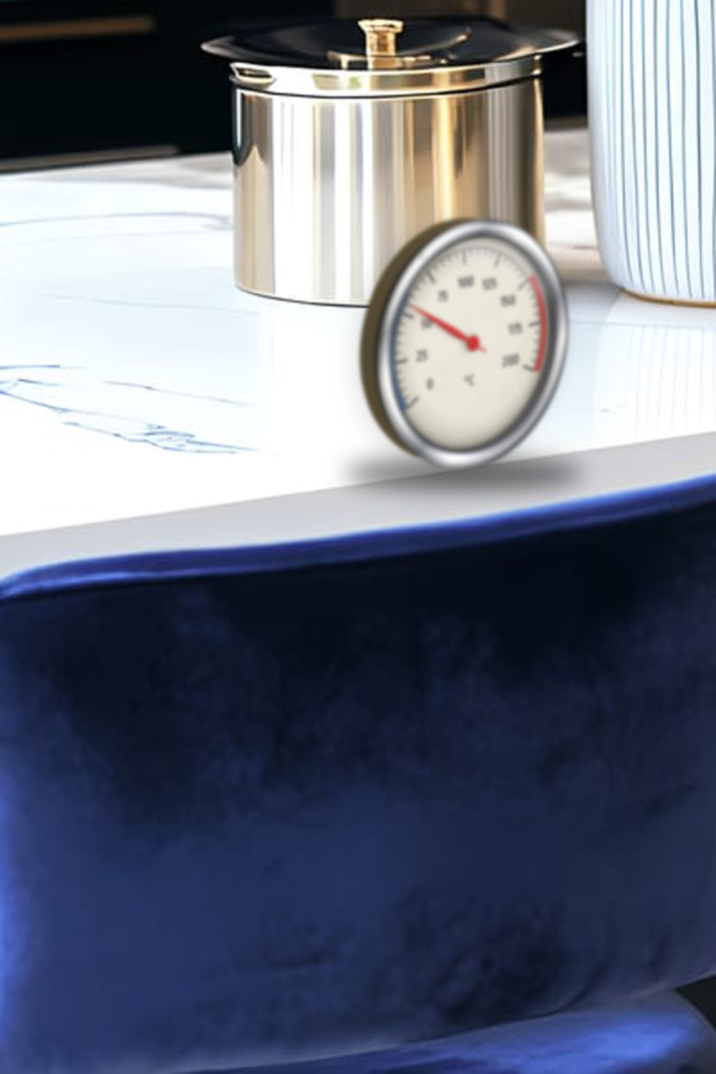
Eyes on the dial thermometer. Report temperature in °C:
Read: 55 °C
